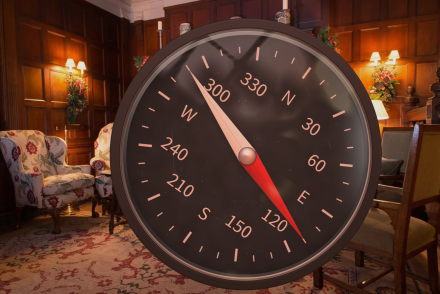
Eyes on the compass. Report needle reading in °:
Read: 110 °
